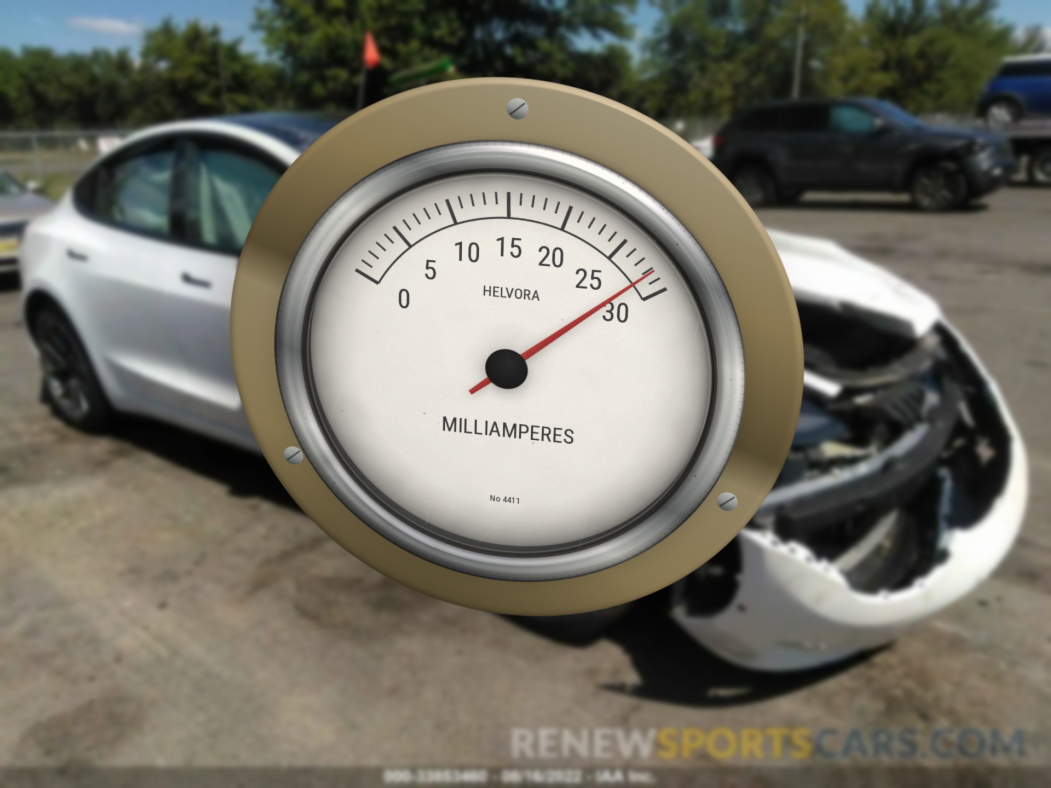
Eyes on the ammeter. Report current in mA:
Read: 28 mA
